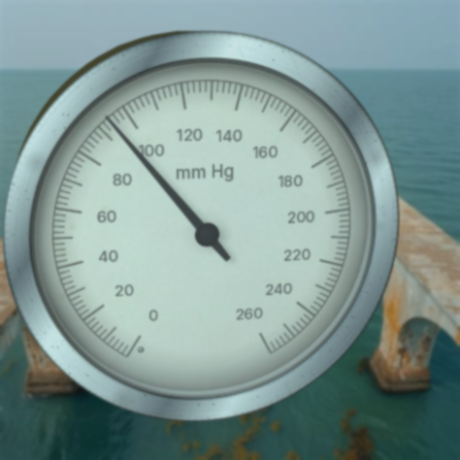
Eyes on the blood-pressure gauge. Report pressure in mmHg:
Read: 94 mmHg
